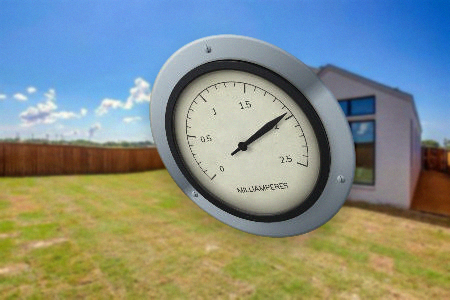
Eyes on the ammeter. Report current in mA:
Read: 1.95 mA
